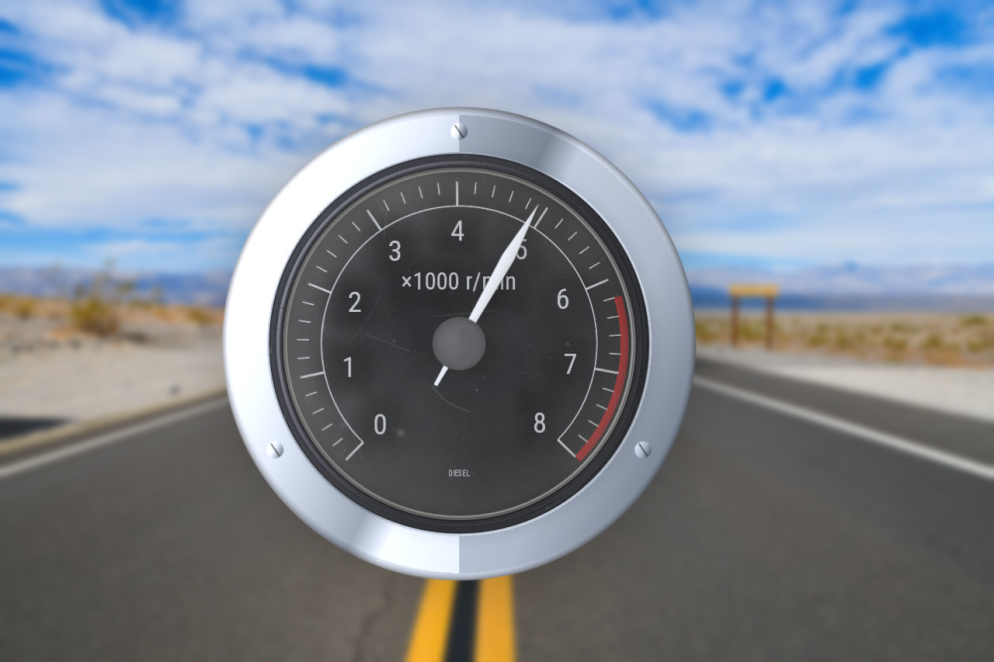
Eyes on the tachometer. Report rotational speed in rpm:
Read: 4900 rpm
